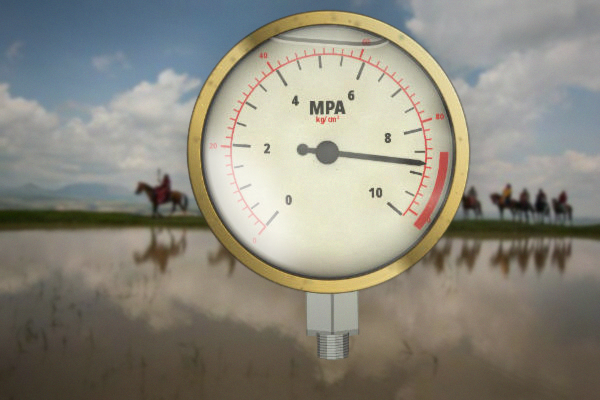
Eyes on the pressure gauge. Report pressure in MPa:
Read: 8.75 MPa
